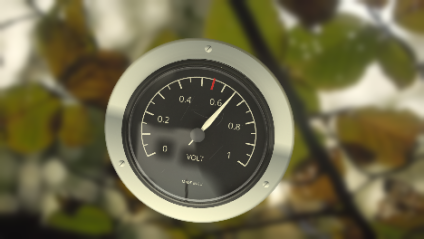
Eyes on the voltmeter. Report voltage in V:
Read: 0.65 V
